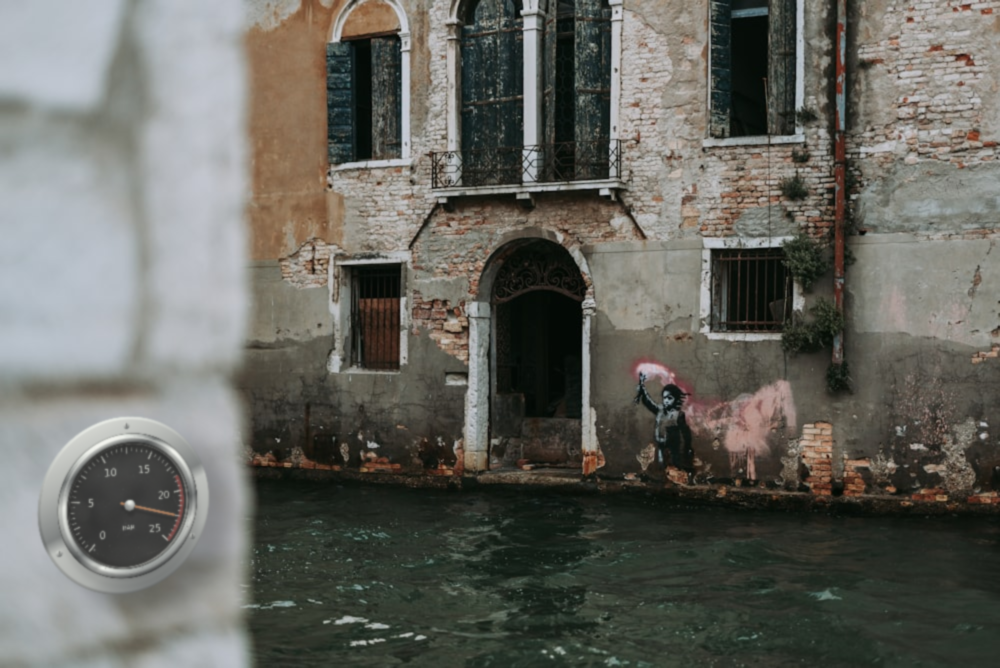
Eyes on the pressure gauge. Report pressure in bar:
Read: 22.5 bar
